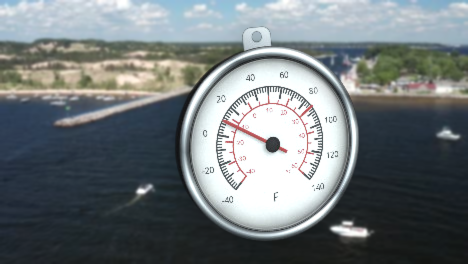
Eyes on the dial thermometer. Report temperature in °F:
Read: 10 °F
